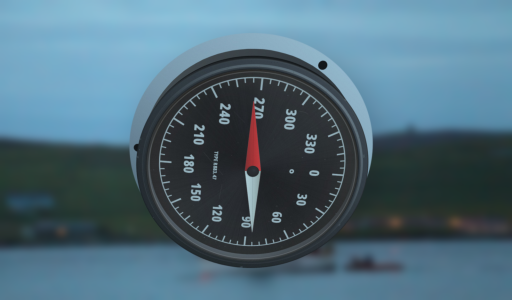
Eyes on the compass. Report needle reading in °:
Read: 265 °
